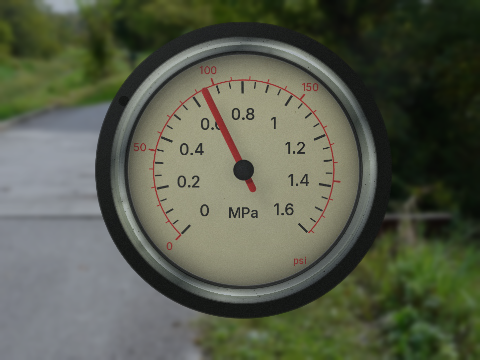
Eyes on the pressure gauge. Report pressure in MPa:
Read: 0.65 MPa
